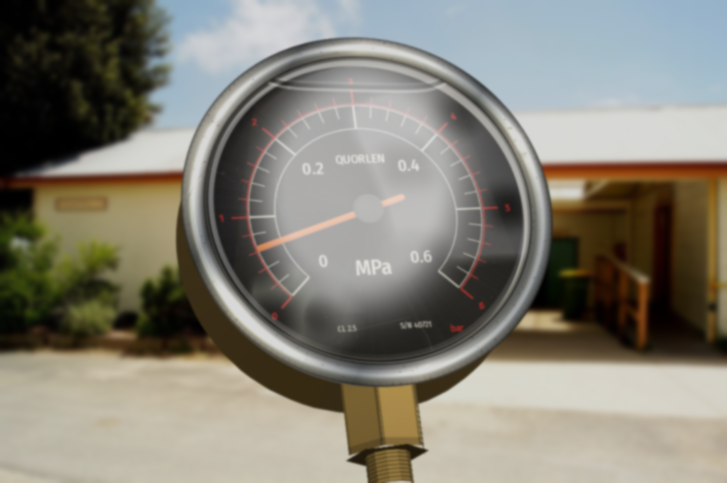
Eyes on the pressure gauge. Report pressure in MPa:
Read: 0.06 MPa
